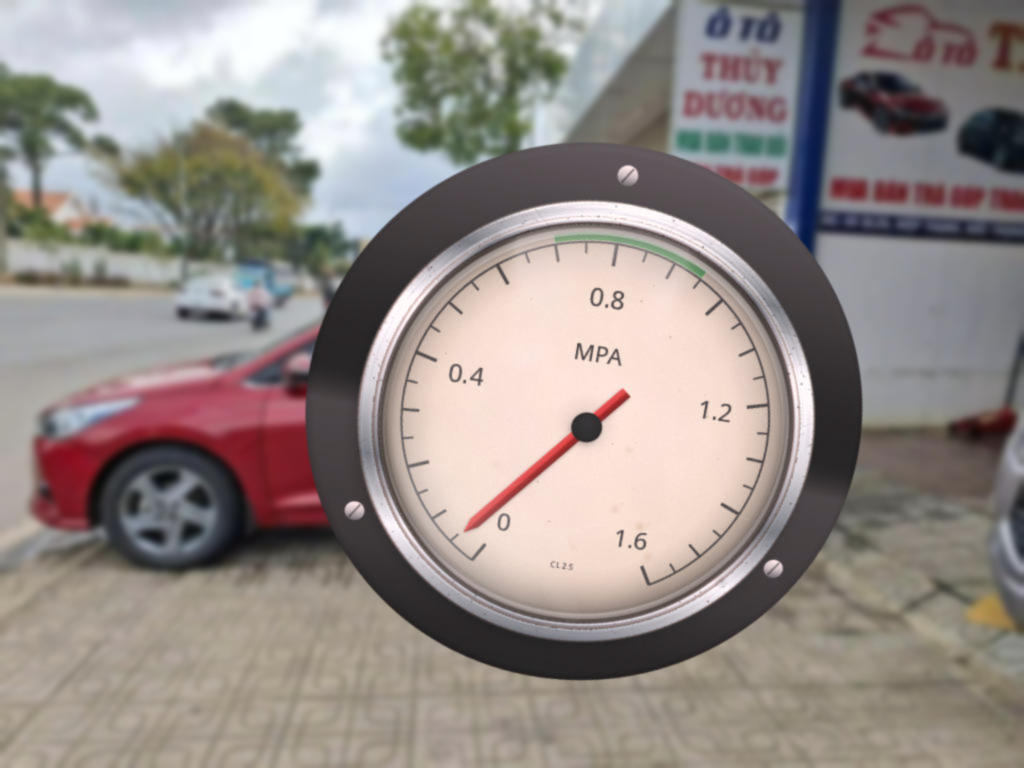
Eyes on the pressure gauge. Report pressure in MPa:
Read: 0.05 MPa
